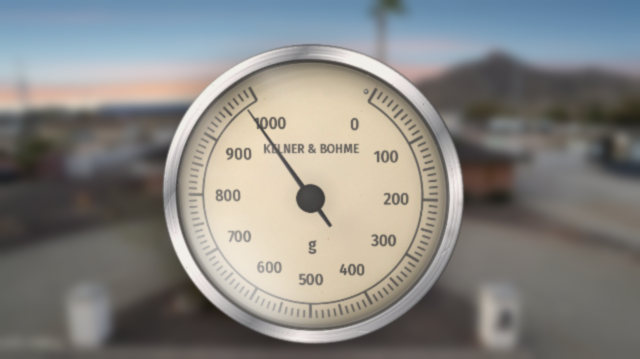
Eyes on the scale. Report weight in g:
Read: 980 g
